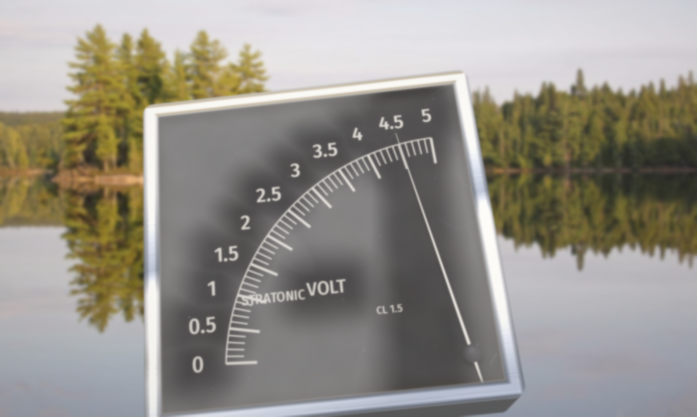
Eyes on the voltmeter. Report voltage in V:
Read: 4.5 V
